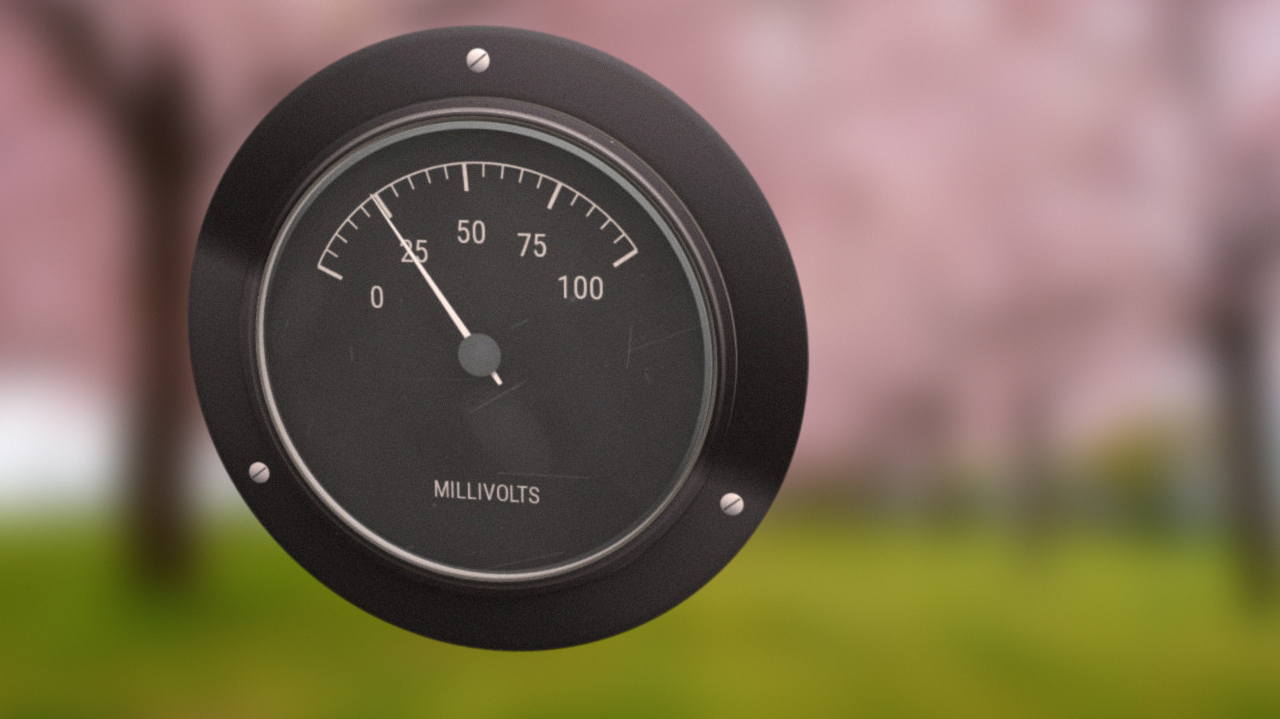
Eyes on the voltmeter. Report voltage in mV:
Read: 25 mV
